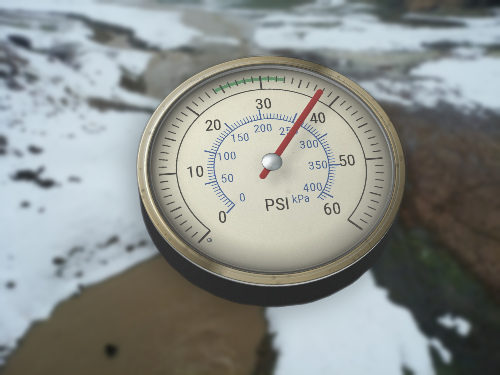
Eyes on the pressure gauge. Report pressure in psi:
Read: 38 psi
